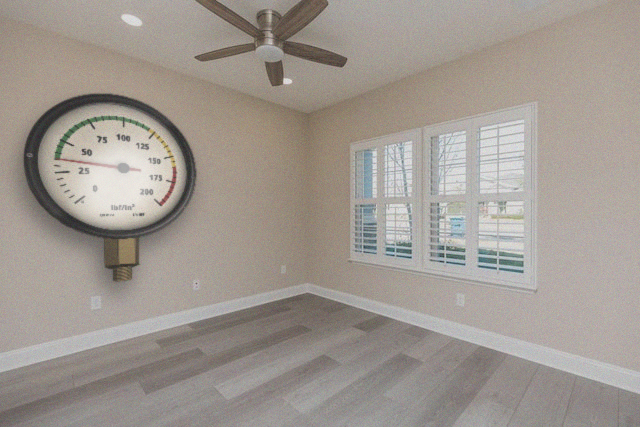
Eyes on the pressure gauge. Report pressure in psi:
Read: 35 psi
